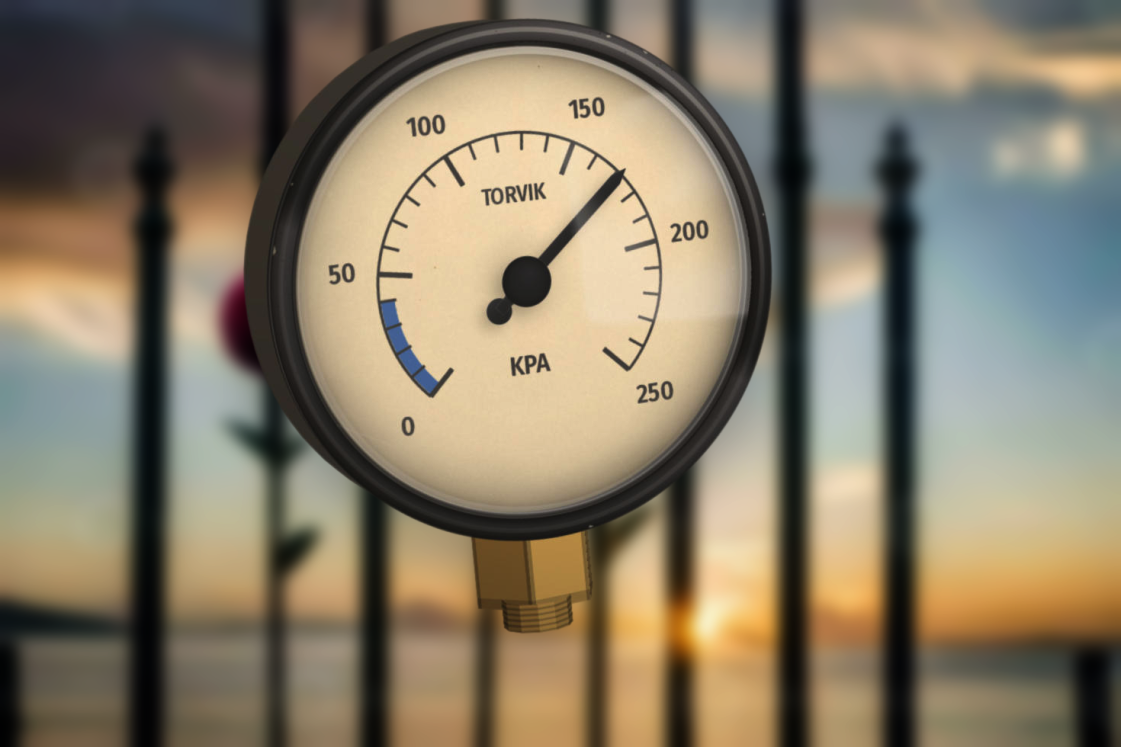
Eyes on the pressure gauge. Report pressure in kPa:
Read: 170 kPa
